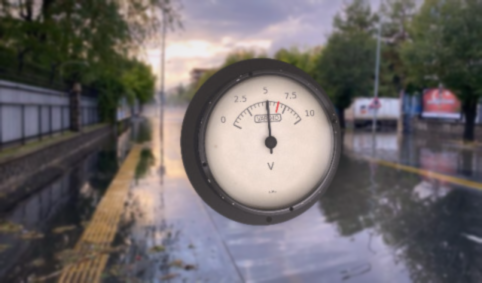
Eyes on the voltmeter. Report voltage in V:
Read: 5 V
